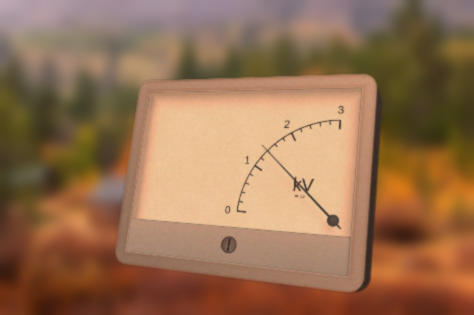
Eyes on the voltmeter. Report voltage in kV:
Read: 1.4 kV
